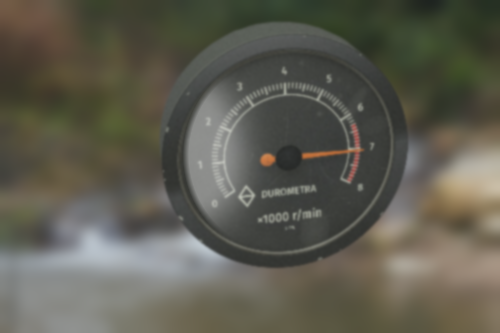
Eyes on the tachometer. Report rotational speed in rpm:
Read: 7000 rpm
